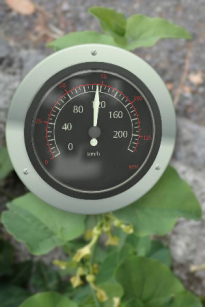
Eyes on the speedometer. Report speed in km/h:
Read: 115 km/h
